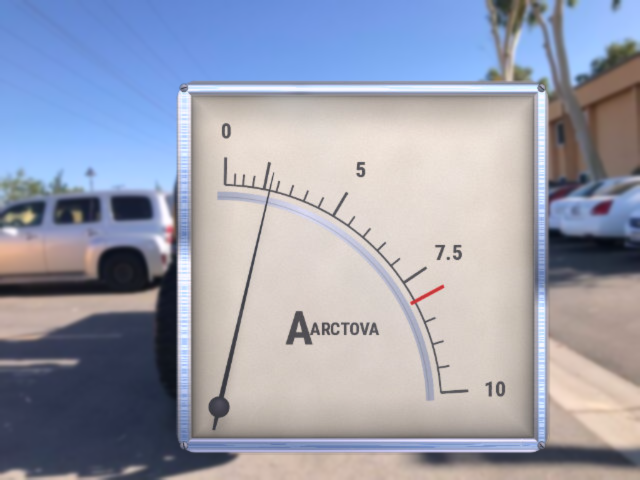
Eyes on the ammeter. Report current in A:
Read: 2.75 A
